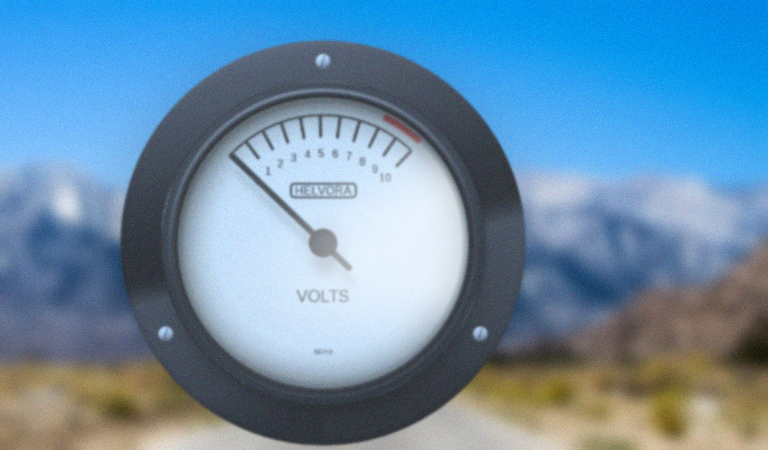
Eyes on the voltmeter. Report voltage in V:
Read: 0 V
